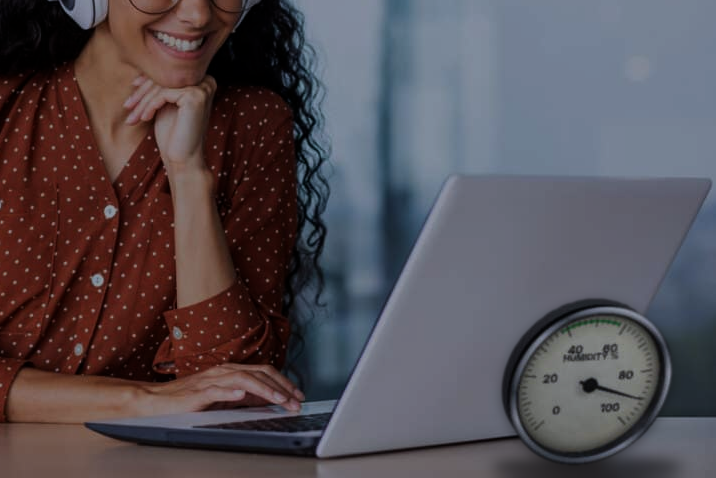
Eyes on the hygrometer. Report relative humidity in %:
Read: 90 %
